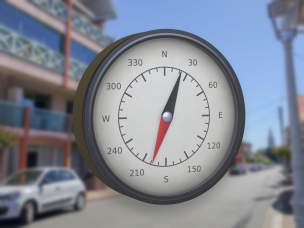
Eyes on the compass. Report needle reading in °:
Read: 200 °
